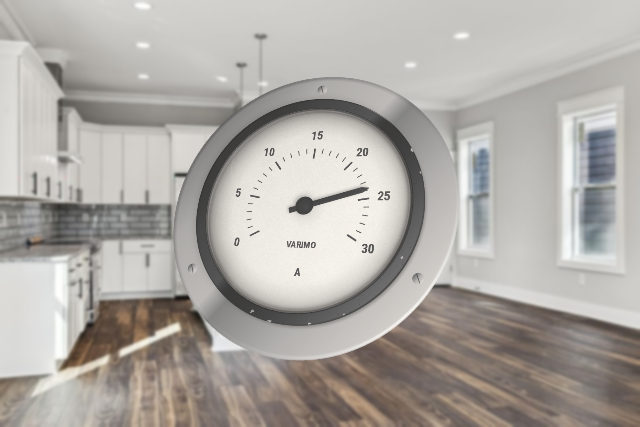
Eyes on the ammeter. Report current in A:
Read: 24 A
